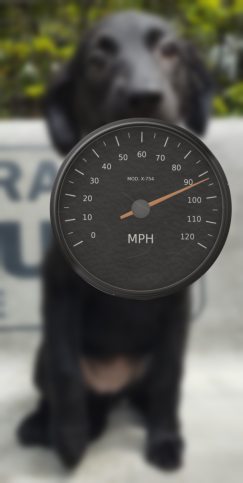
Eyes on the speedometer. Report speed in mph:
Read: 92.5 mph
